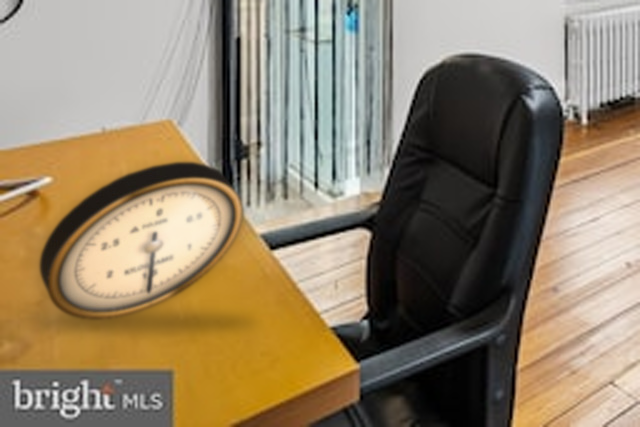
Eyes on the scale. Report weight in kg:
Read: 1.5 kg
